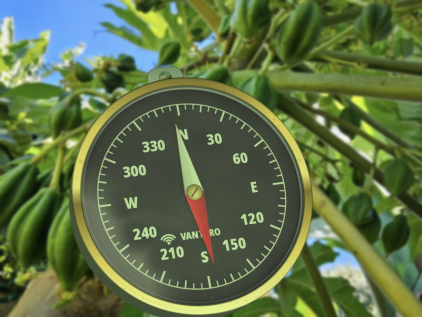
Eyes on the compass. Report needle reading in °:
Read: 175 °
